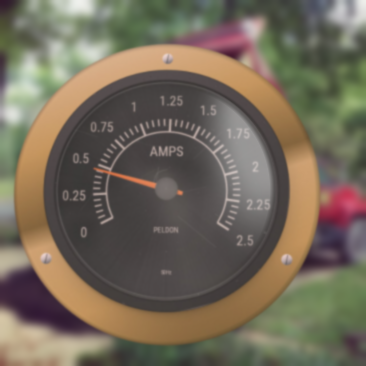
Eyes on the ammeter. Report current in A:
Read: 0.45 A
